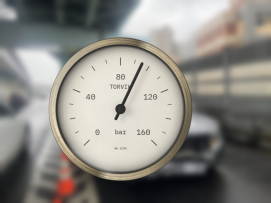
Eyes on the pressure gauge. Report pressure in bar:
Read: 95 bar
